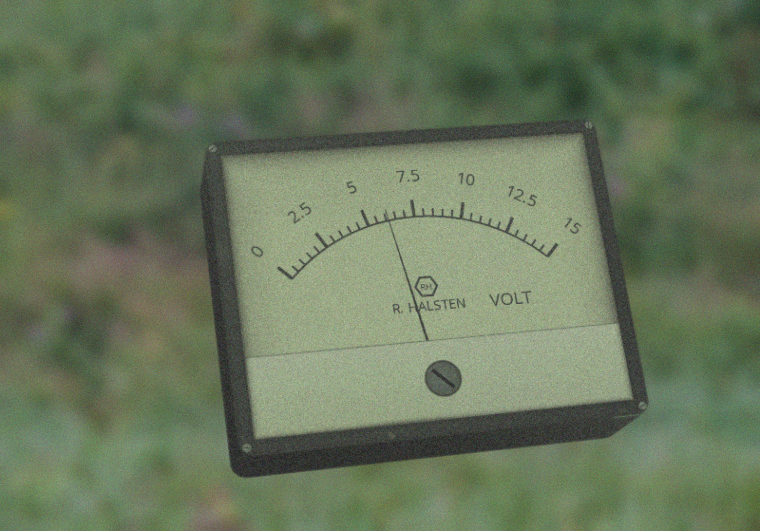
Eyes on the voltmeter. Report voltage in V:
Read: 6 V
